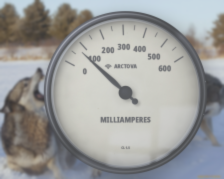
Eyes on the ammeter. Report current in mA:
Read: 75 mA
